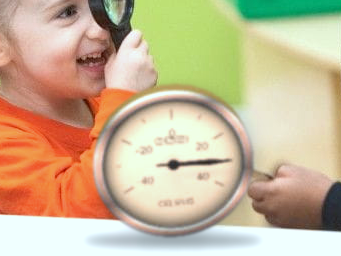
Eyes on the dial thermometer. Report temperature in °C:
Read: 30 °C
